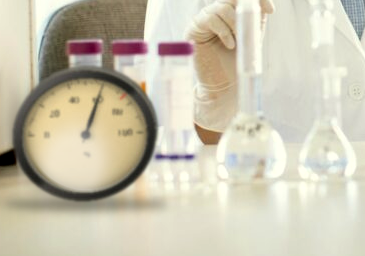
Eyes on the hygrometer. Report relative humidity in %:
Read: 60 %
